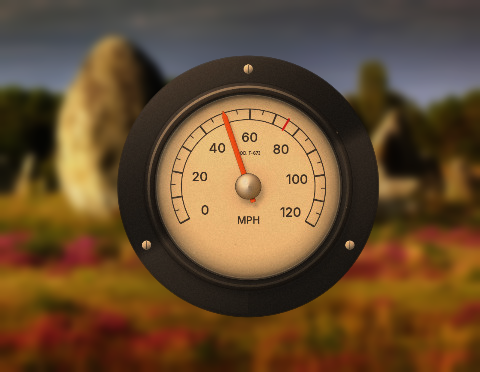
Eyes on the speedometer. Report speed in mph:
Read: 50 mph
